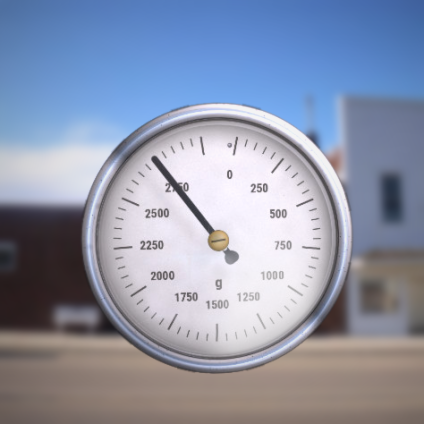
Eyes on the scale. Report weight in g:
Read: 2750 g
